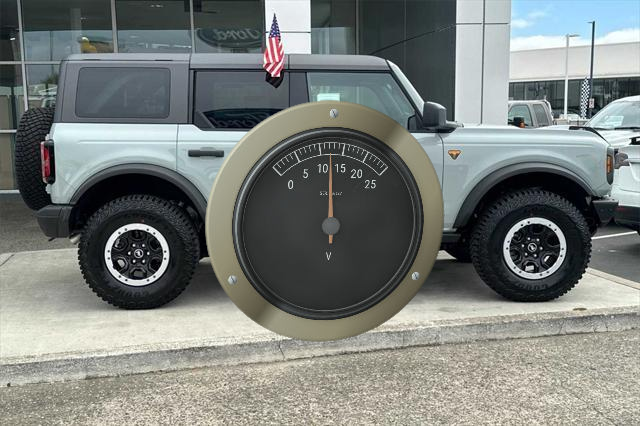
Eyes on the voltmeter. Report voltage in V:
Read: 12 V
